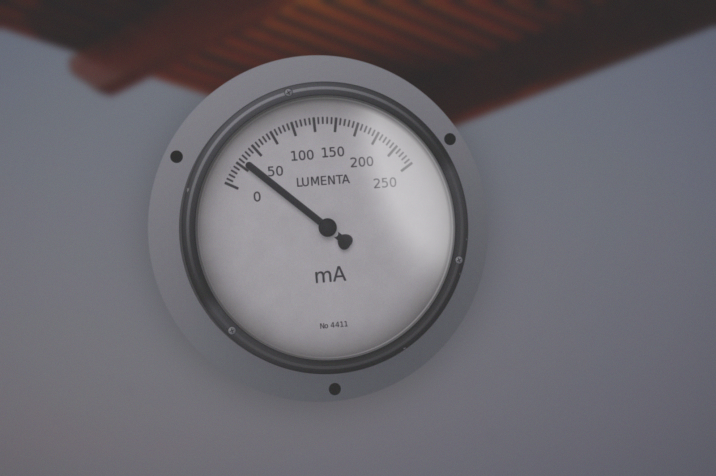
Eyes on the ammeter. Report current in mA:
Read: 30 mA
